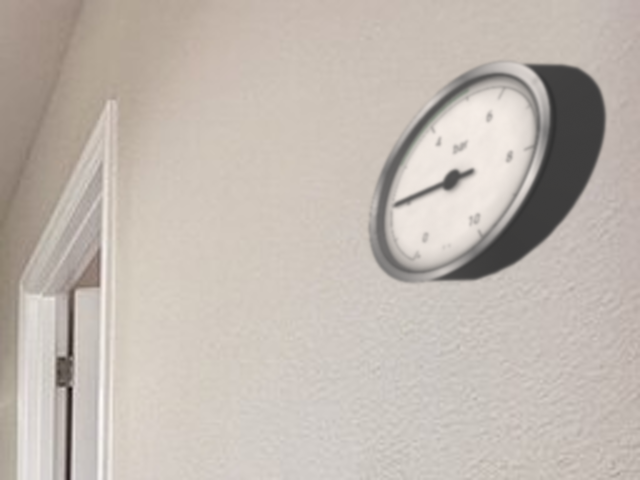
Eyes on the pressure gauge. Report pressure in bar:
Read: 2 bar
